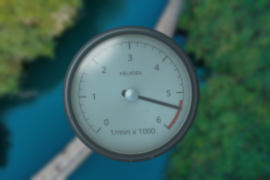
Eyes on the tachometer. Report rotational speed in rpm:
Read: 5400 rpm
